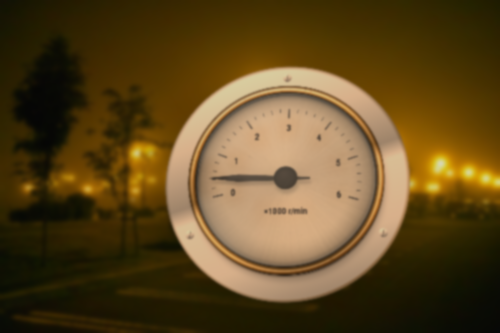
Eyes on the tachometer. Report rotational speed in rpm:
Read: 400 rpm
